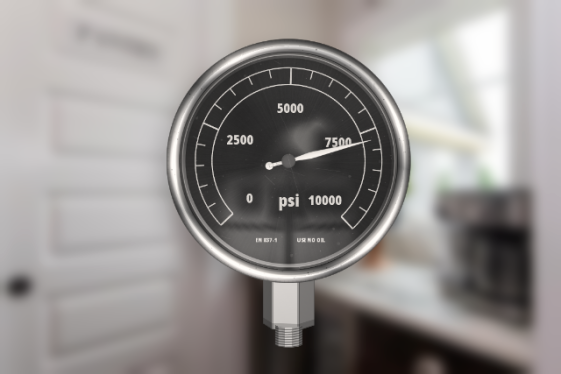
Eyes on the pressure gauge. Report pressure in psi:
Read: 7750 psi
